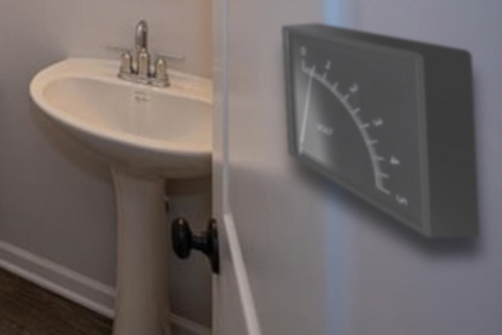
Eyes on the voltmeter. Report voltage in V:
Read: 0.5 V
